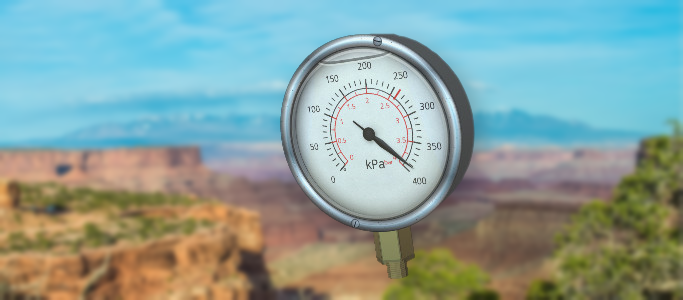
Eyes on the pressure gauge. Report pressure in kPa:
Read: 390 kPa
